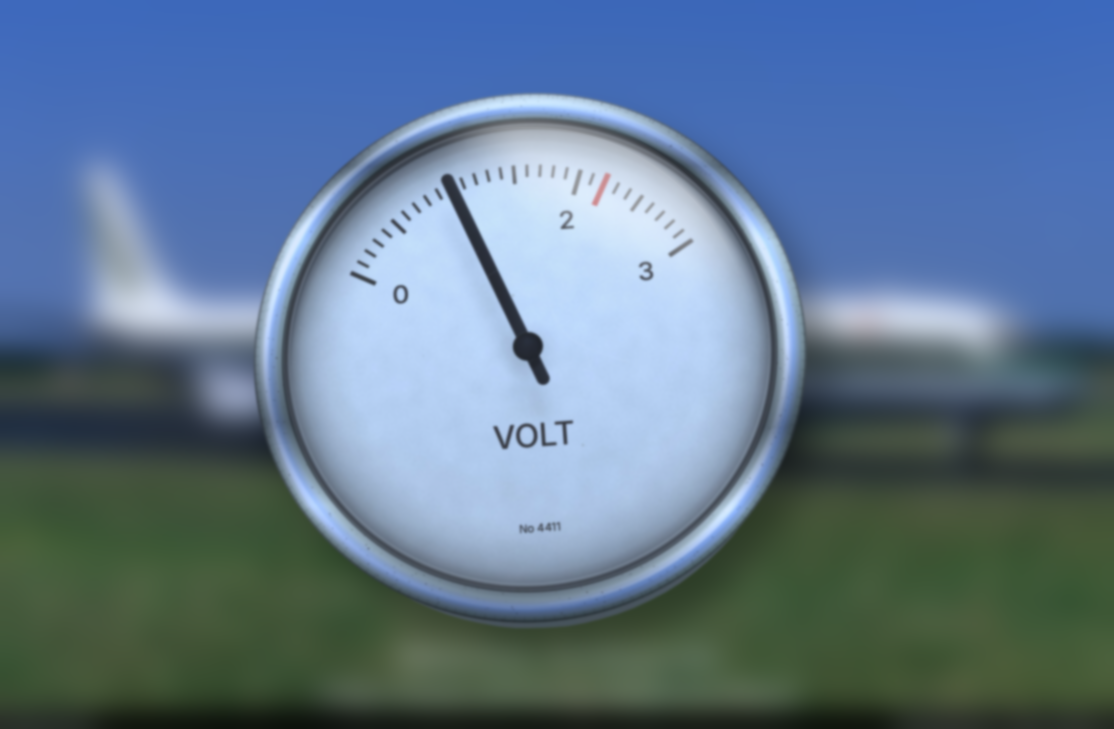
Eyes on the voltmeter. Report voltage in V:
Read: 1 V
